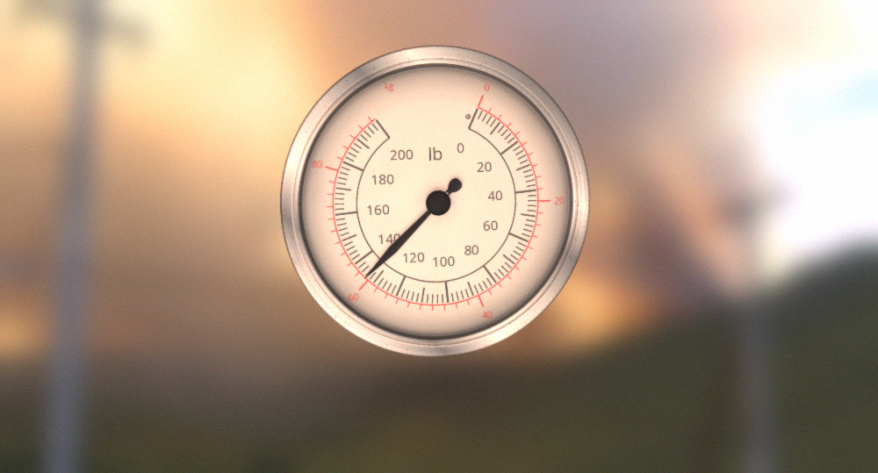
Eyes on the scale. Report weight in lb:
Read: 134 lb
